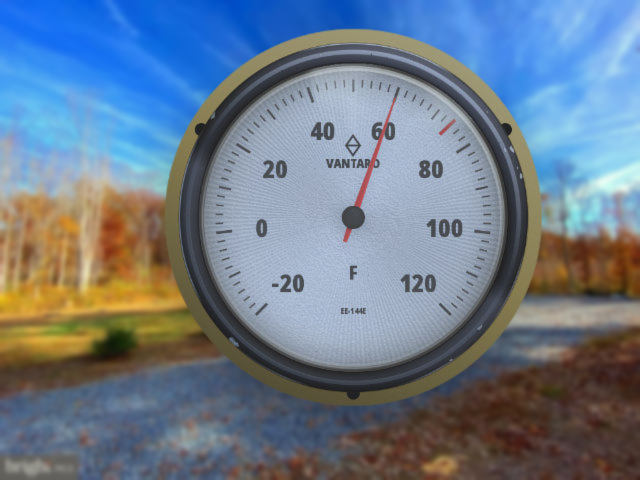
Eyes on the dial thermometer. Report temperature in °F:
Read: 60 °F
